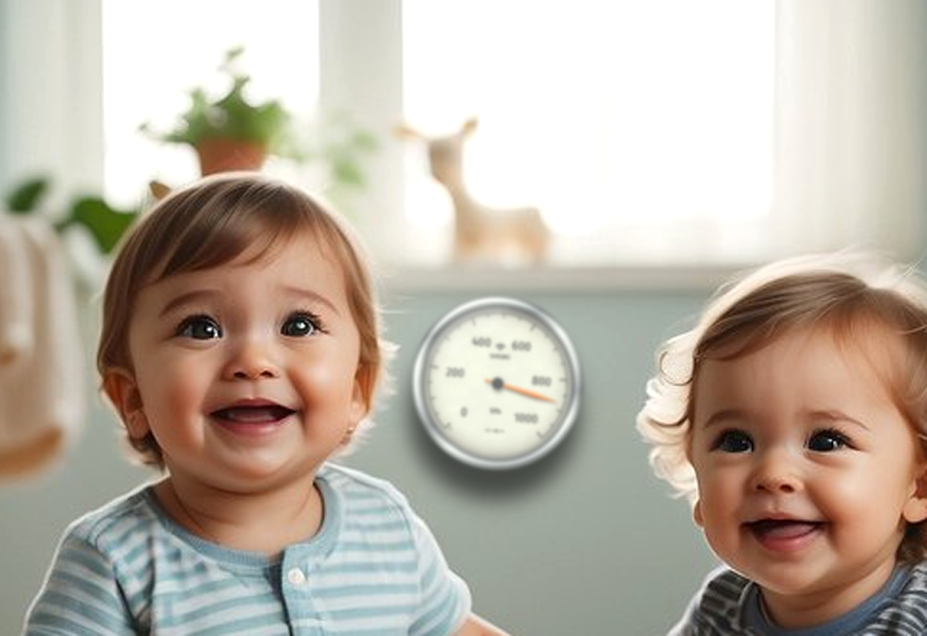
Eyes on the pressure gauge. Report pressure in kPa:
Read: 875 kPa
